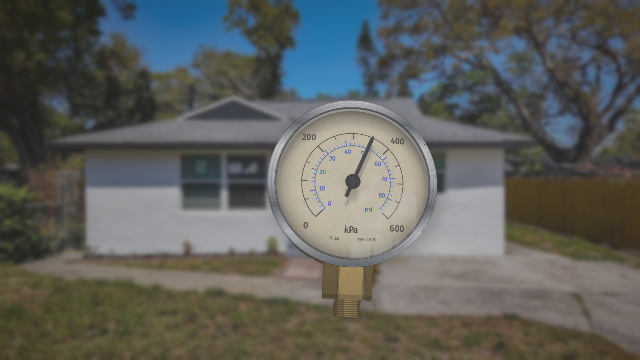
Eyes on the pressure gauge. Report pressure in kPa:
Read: 350 kPa
